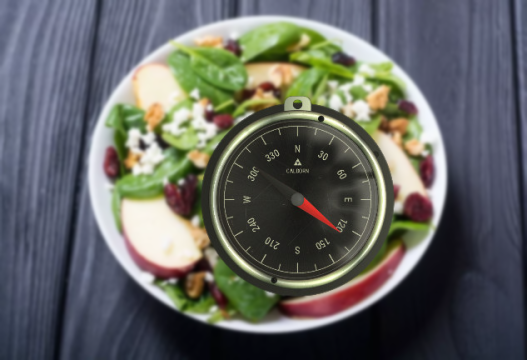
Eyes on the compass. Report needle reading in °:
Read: 127.5 °
